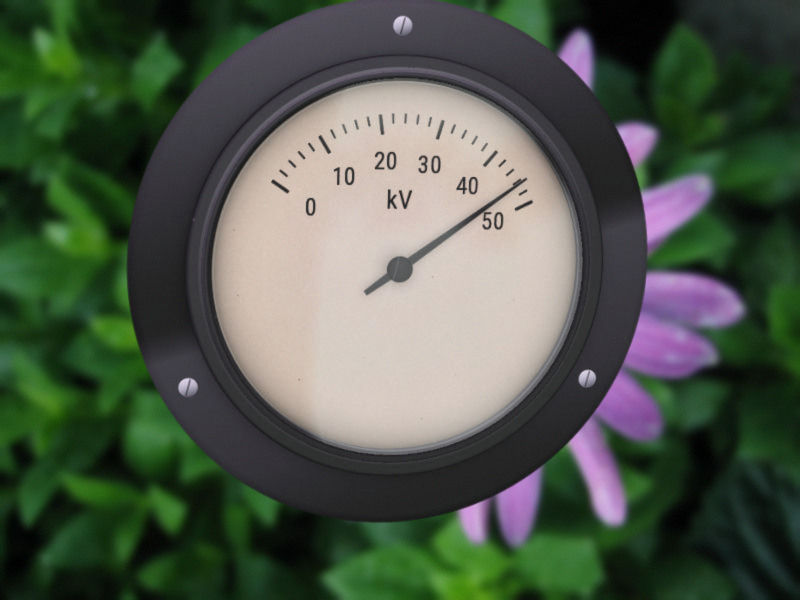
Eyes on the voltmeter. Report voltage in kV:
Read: 46 kV
